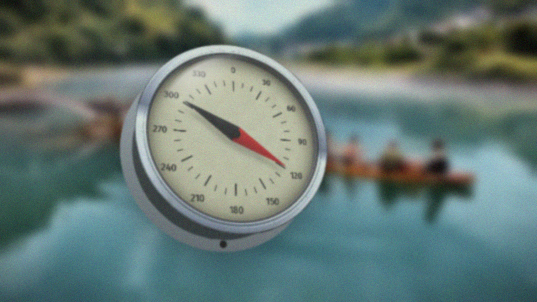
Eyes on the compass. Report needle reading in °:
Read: 120 °
